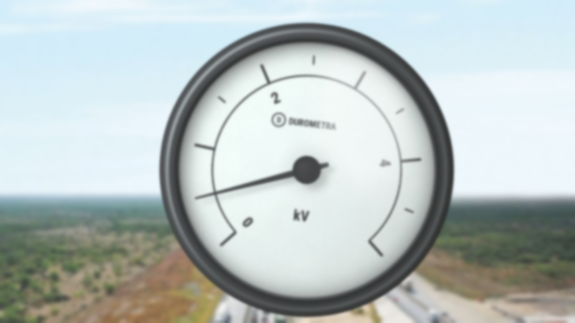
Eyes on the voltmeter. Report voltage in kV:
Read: 0.5 kV
